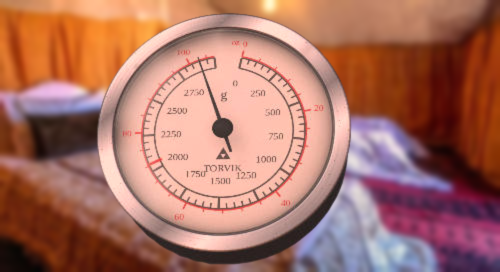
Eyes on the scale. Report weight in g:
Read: 2900 g
